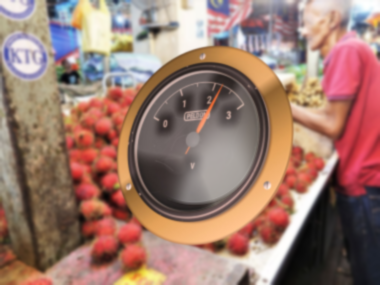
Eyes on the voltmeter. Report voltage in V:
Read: 2.25 V
